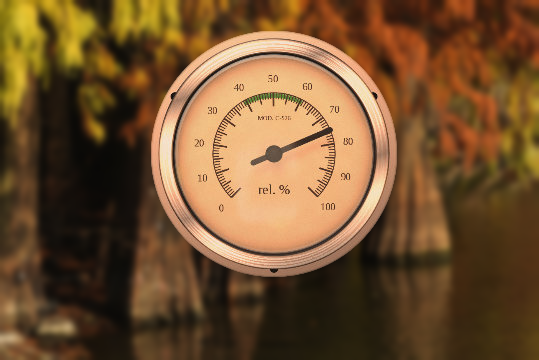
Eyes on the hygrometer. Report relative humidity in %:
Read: 75 %
